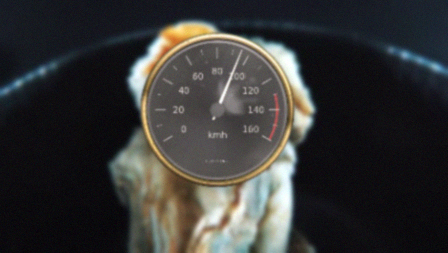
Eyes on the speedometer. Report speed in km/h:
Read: 95 km/h
